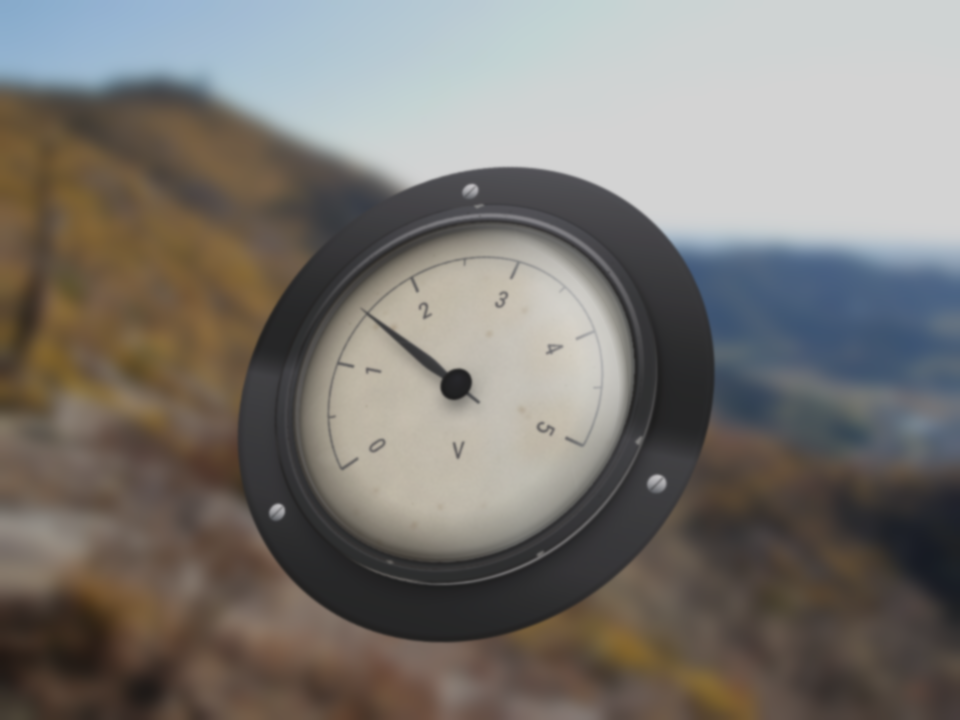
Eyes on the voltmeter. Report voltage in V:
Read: 1.5 V
